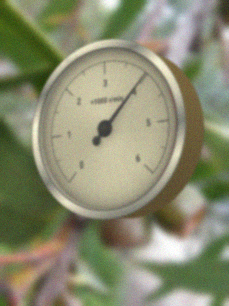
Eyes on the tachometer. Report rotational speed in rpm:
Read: 4000 rpm
